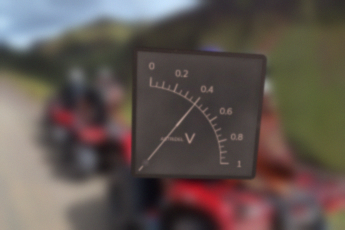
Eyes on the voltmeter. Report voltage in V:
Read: 0.4 V
